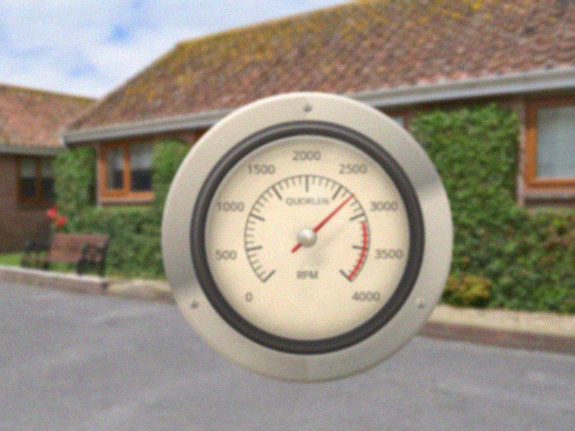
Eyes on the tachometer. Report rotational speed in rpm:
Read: 2700 rpm
